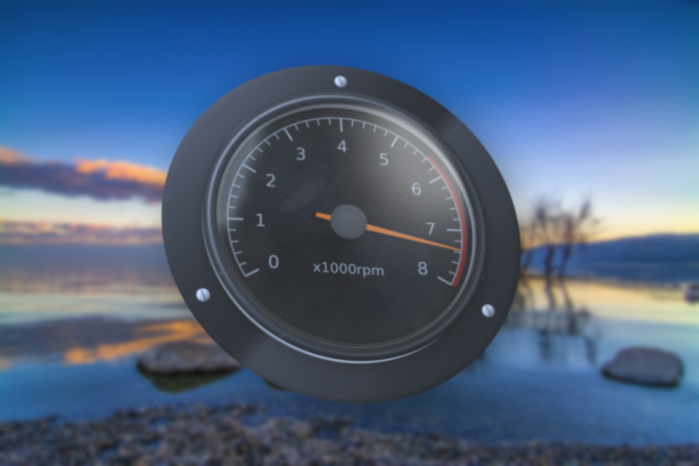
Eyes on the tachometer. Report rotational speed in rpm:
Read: 7400 rpm
